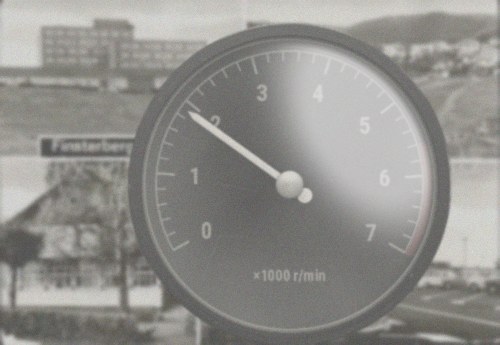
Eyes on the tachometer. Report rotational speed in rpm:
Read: 1900 rpm
